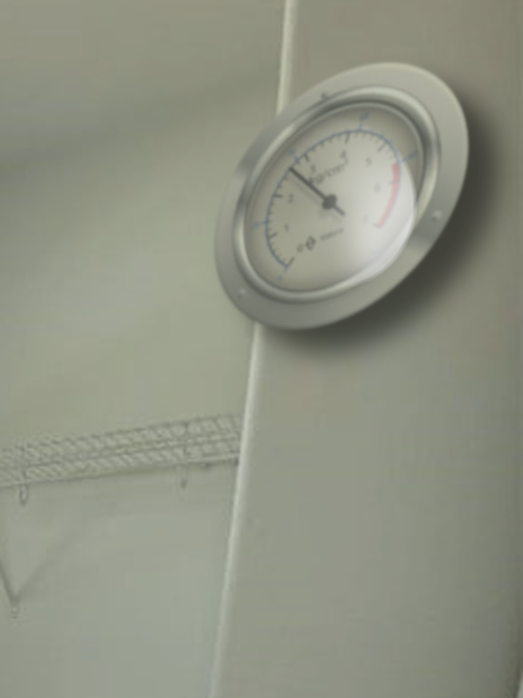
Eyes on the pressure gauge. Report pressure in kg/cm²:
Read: 2.6 kg/cm²
